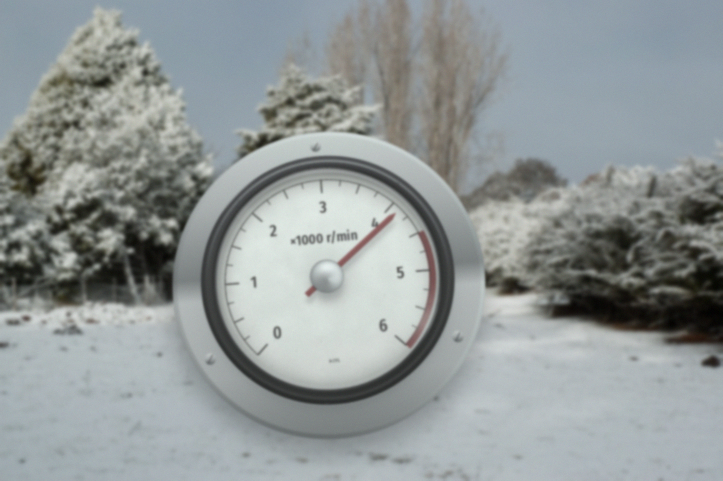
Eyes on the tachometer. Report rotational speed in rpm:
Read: 4125 rpm
